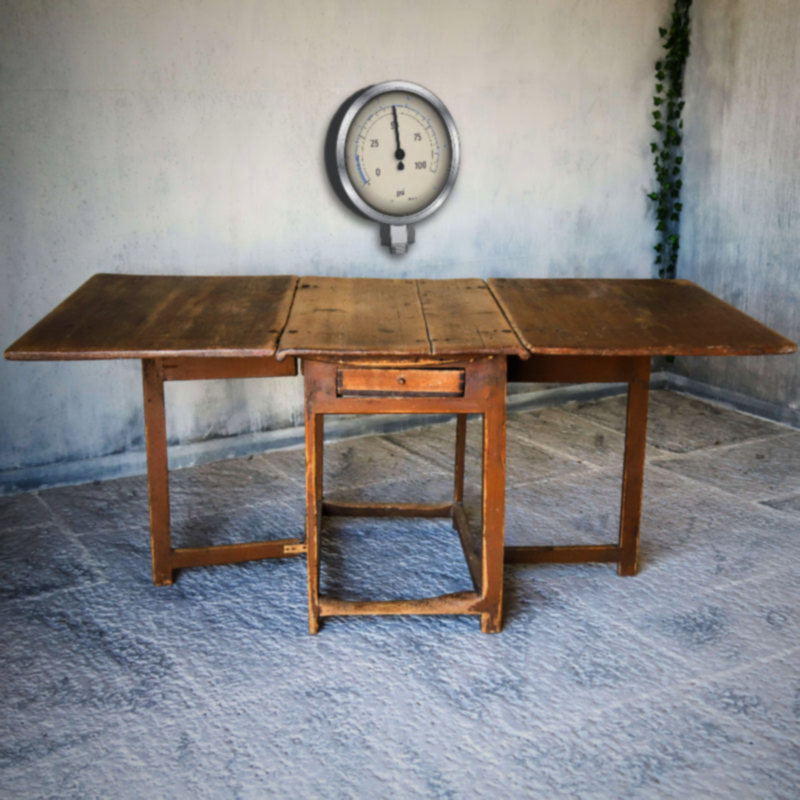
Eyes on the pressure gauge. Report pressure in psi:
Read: 50 psi
